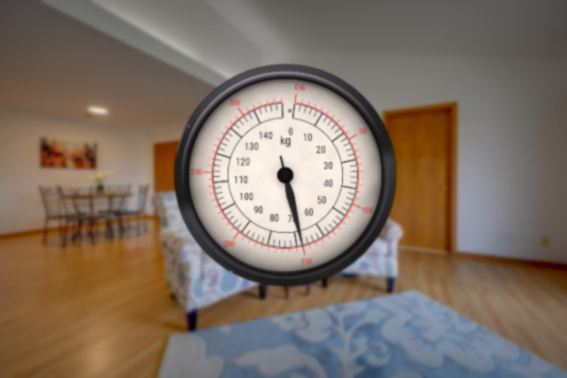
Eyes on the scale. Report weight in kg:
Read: 68 kg
